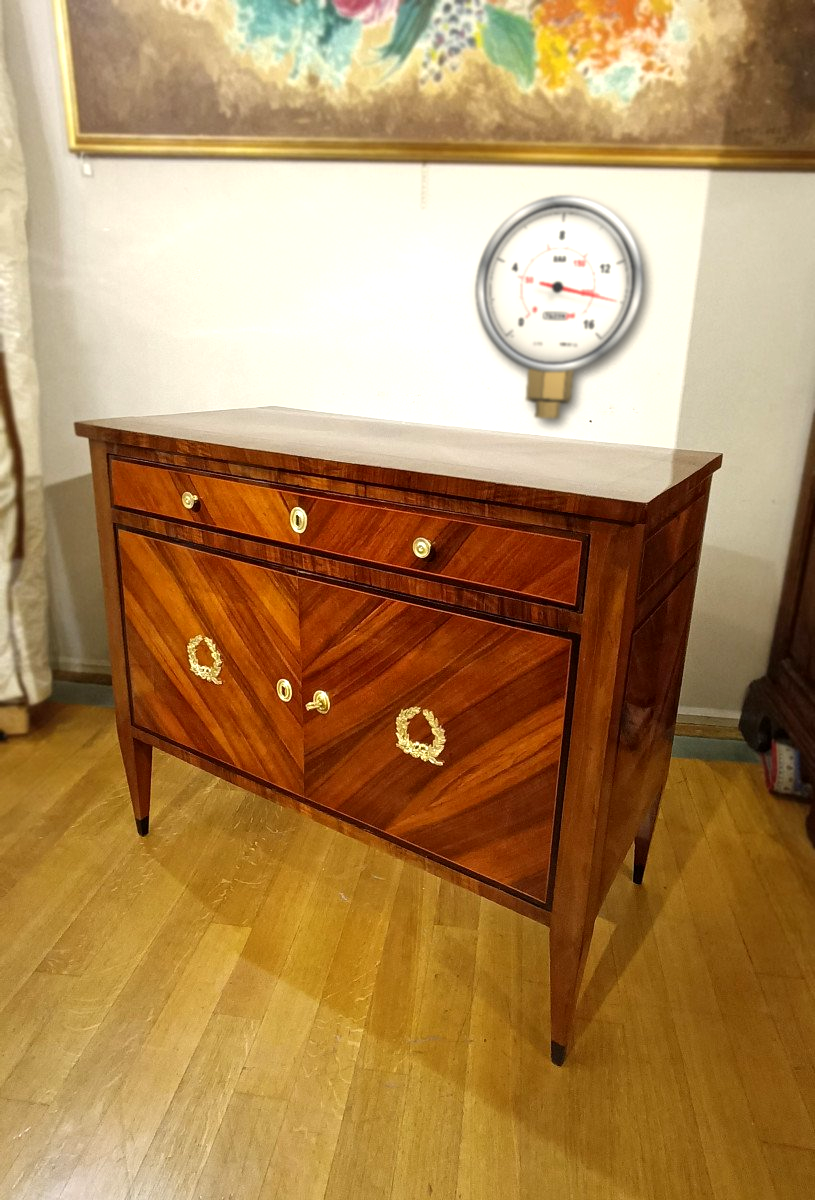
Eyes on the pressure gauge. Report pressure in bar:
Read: 14 bar
